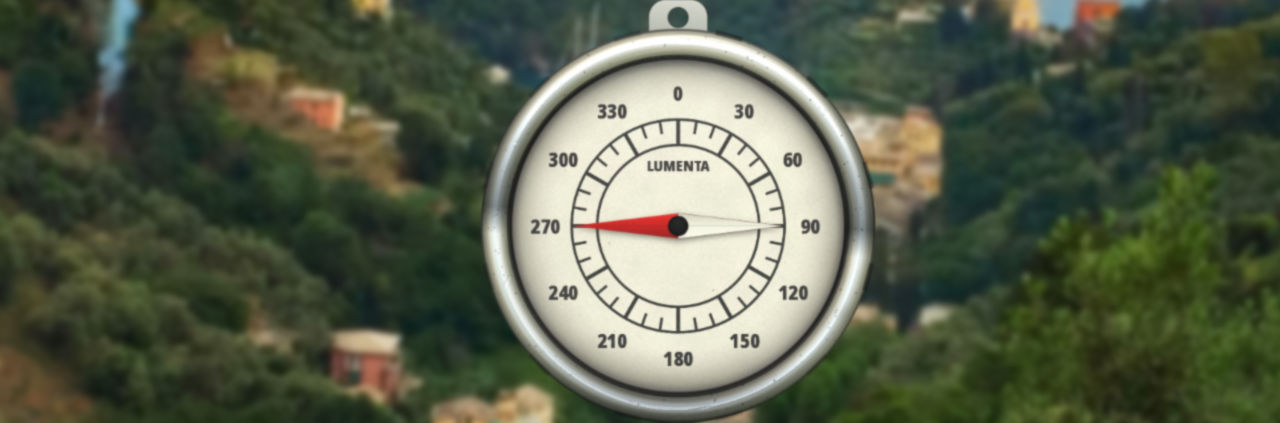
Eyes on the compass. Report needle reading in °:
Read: 270 °
